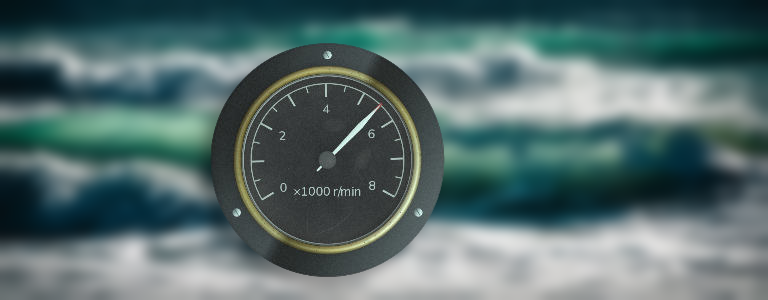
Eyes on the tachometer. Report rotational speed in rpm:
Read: 5500 rpm
